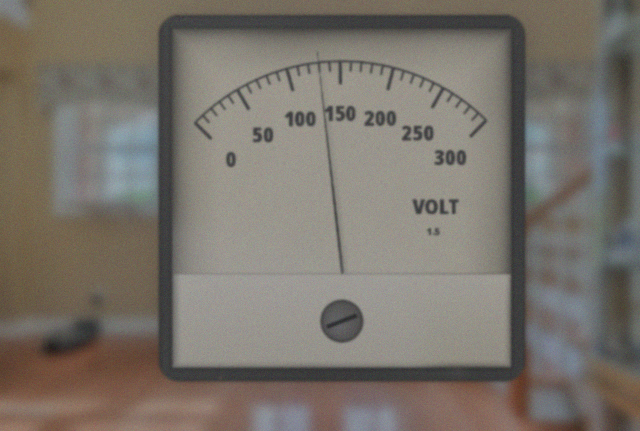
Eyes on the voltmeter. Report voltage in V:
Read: 130 V
